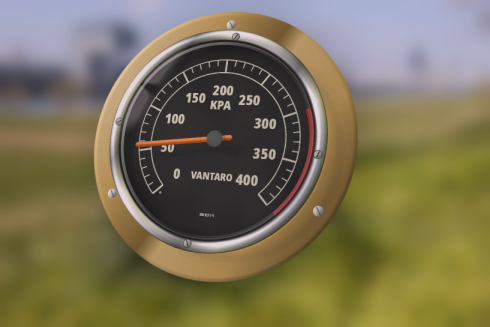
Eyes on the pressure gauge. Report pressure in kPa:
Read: 55 kPa
